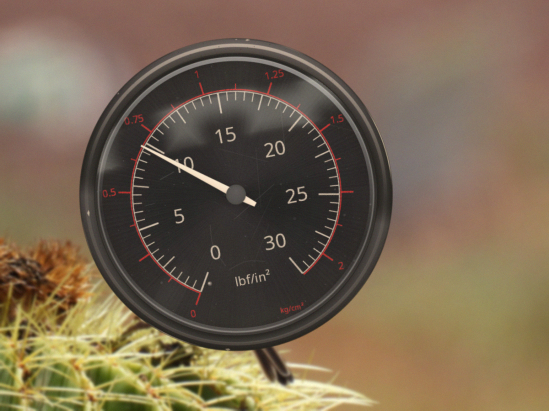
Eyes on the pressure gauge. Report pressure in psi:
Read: 9.75 psi
